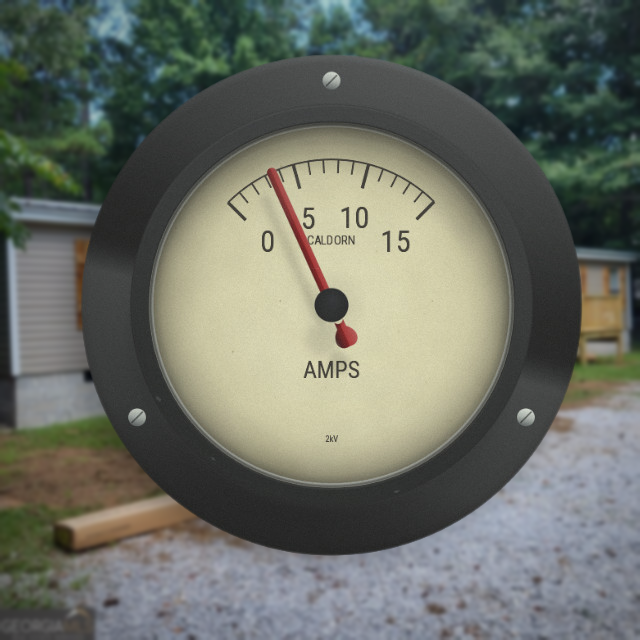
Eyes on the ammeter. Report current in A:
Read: 3.5 A
